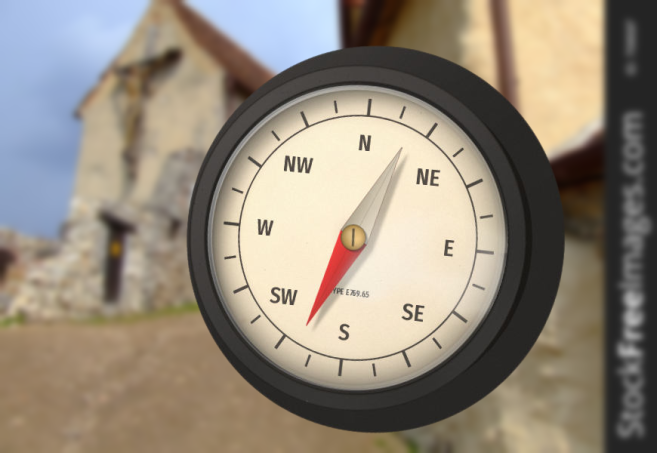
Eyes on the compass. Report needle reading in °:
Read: 202.5 °
